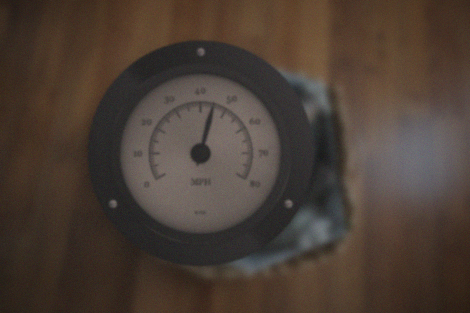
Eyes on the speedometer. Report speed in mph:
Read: 45 mph
